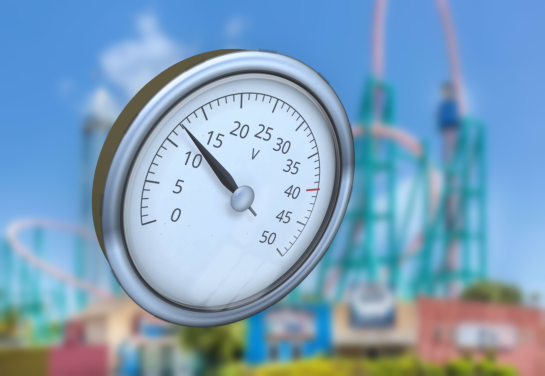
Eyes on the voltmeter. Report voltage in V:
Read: 12 V
